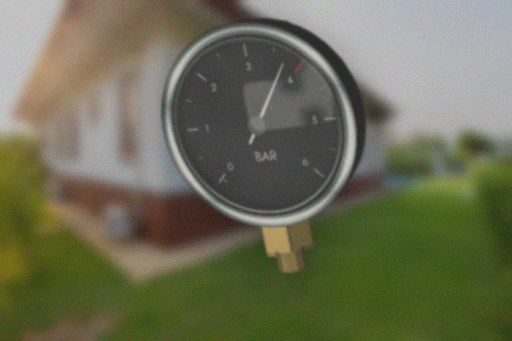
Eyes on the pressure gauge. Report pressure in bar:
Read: 3.75 bar
